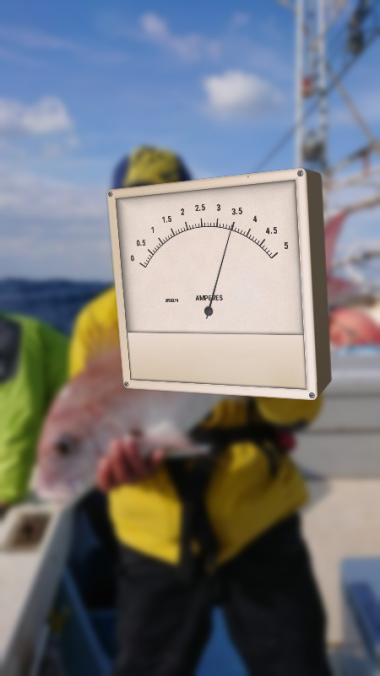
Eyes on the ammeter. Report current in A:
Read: 3.5 A
